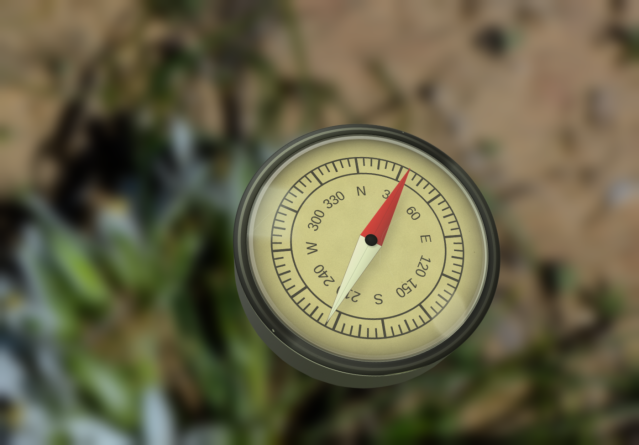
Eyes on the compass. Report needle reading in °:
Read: 35 °
